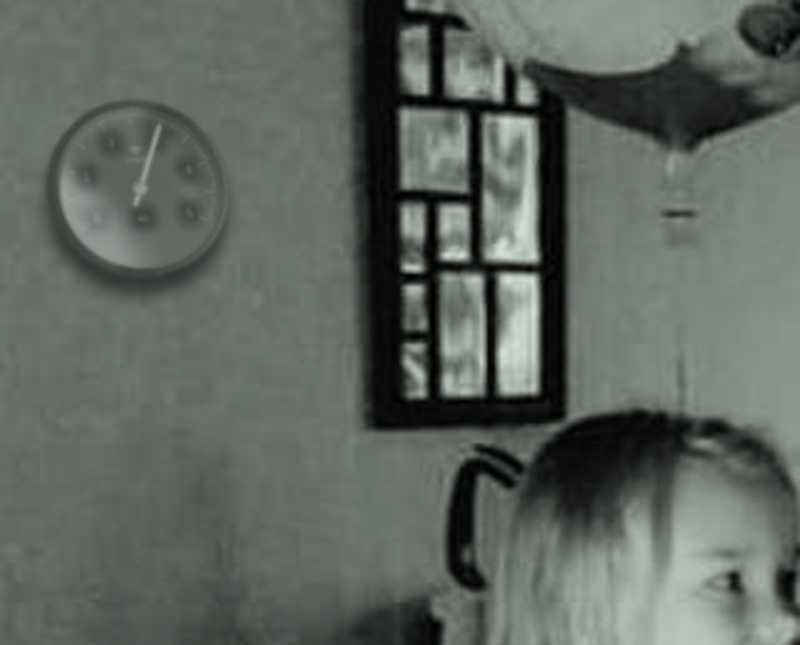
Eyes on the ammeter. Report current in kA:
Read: 3 kA
